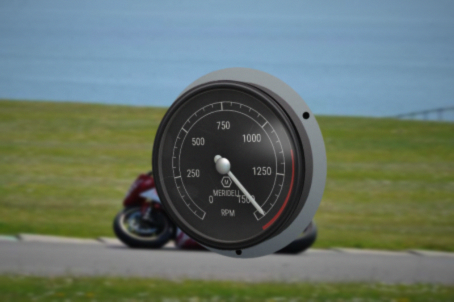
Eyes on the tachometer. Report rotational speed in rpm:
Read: 1450 rpm
